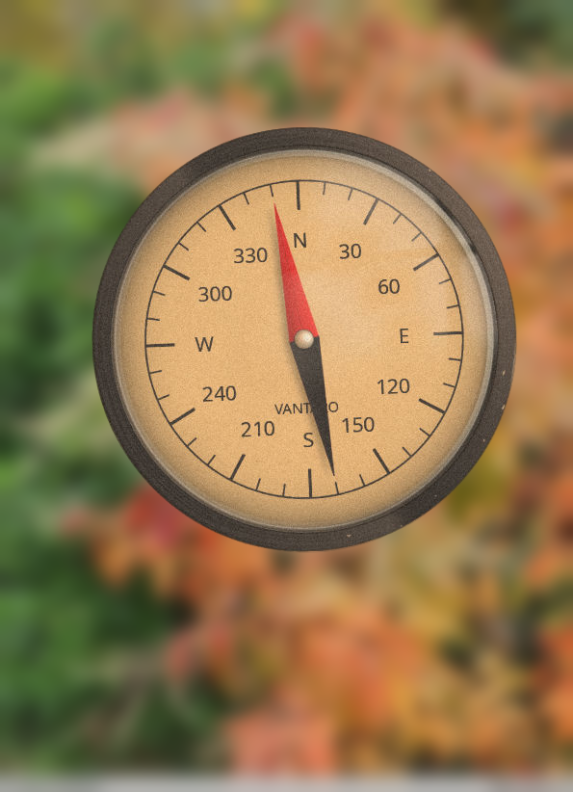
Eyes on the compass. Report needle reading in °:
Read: 350 °
